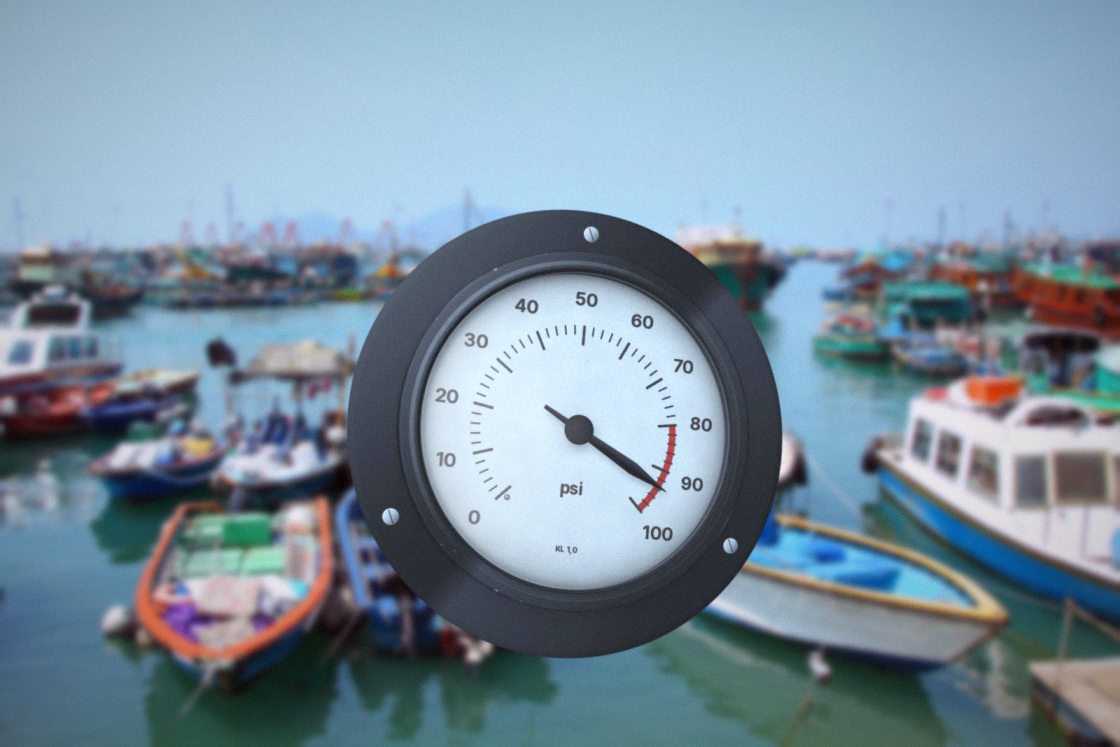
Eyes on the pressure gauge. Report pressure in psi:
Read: 94 psi
